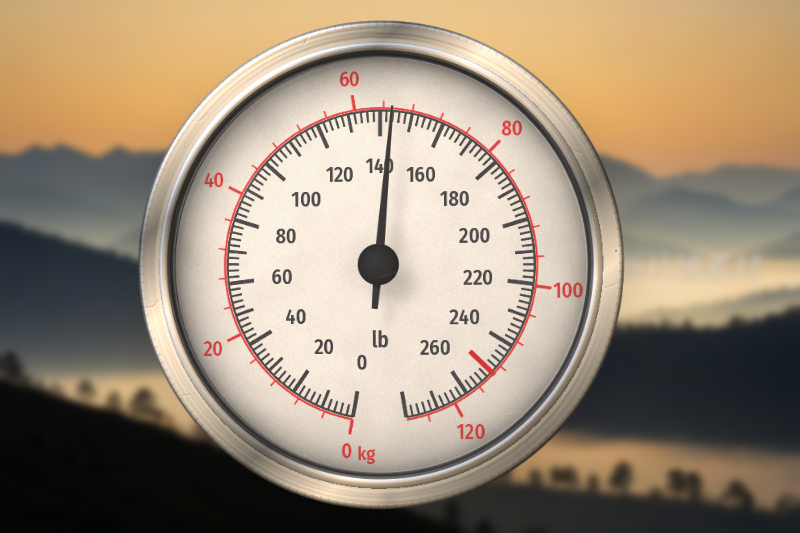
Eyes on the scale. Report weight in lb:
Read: 144 lb
